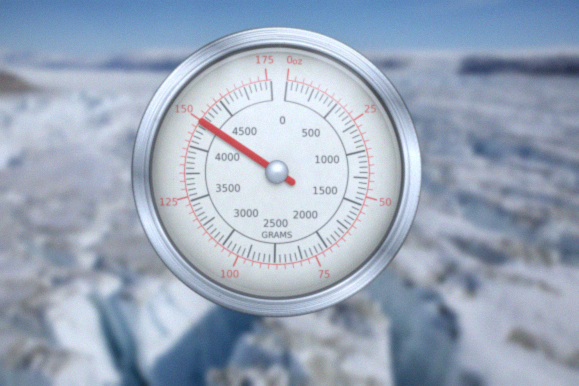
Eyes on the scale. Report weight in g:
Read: 4250 g
